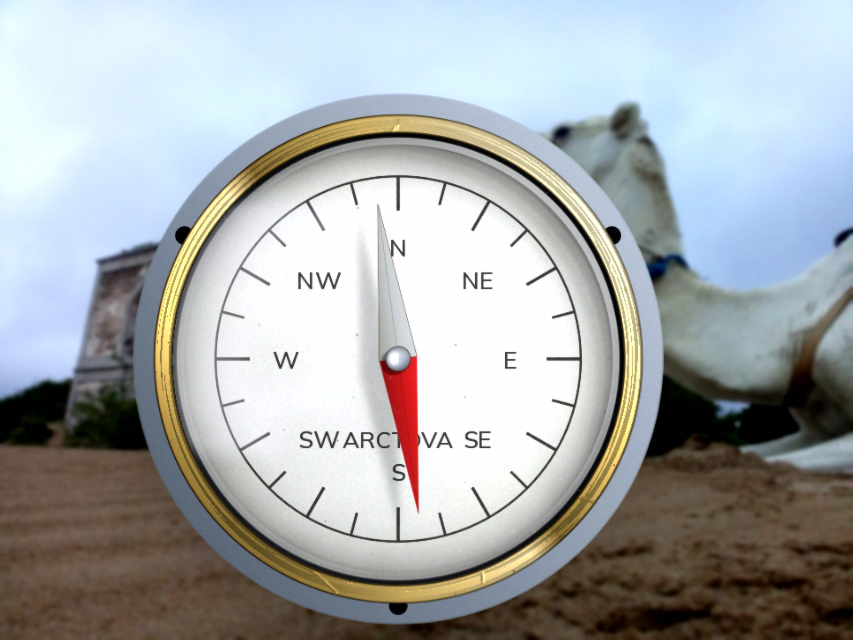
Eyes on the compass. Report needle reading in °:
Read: 172.5 °
